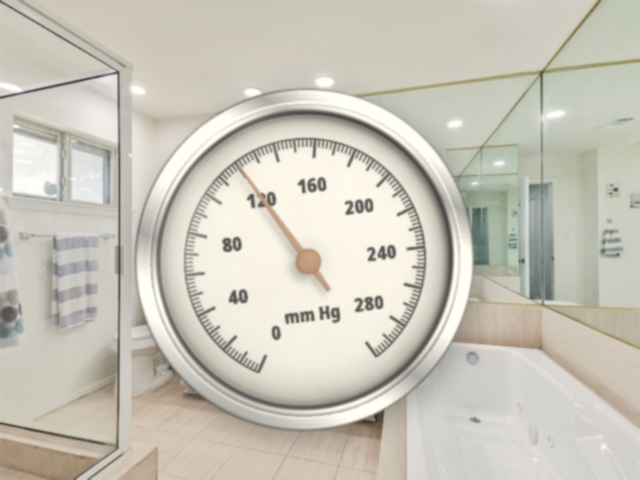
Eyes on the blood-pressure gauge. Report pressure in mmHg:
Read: 120 mmHg
